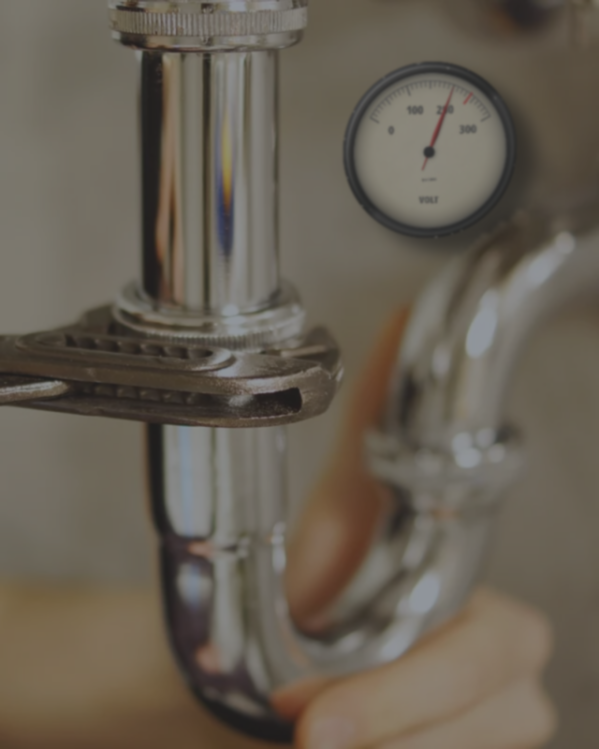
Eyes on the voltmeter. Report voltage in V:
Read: 200 V
